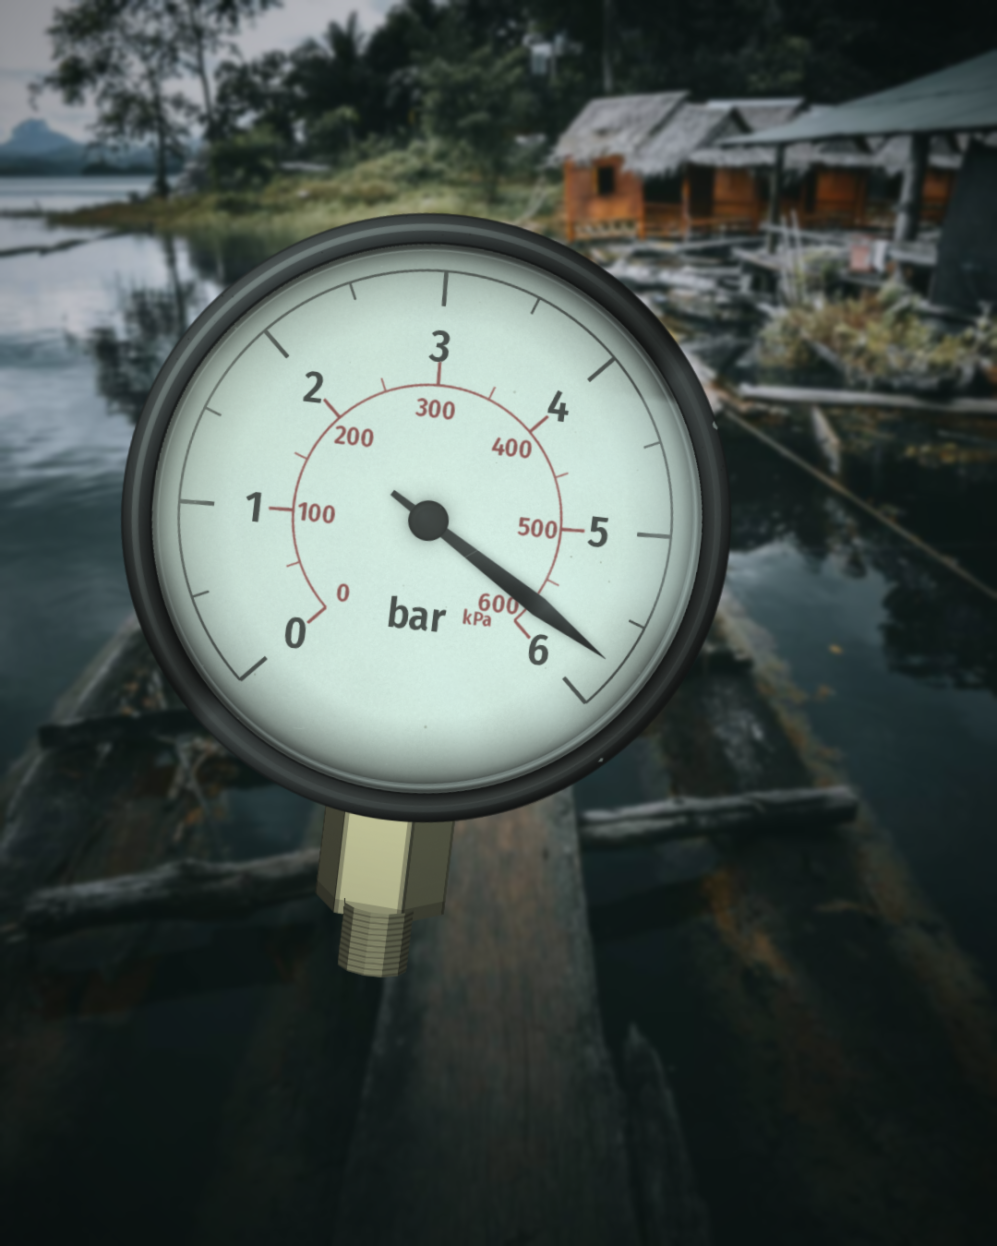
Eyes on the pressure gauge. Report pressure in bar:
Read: 5.75 bar
